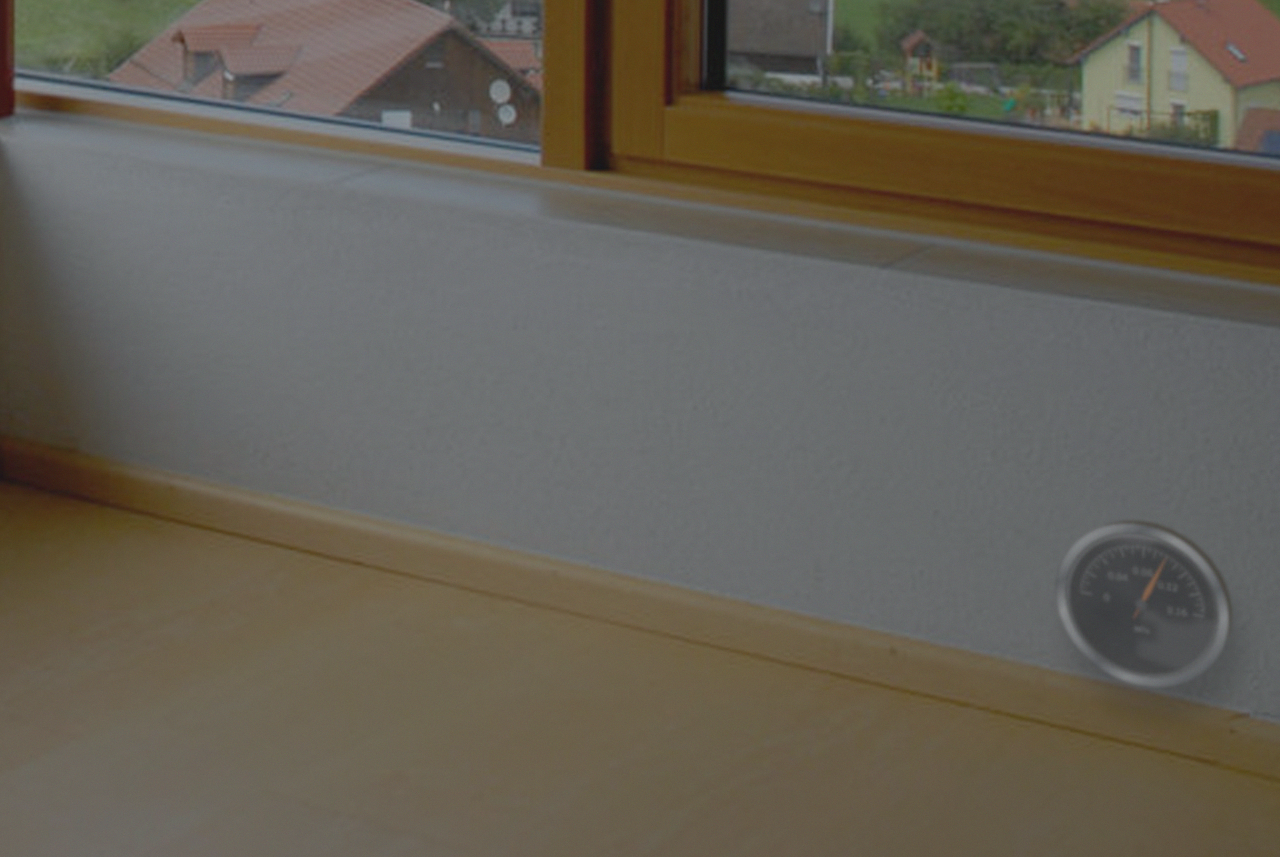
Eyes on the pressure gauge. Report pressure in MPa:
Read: 0.1 MPa
